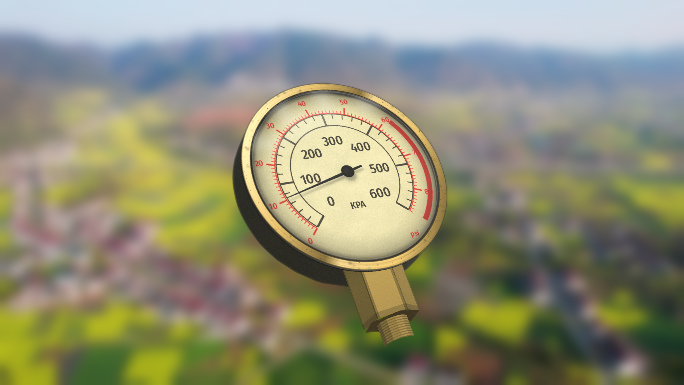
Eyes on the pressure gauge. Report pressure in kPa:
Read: 70 kPa
